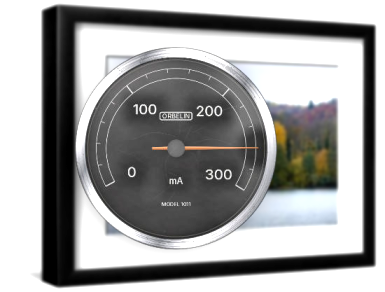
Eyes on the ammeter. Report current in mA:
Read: 260 mA
